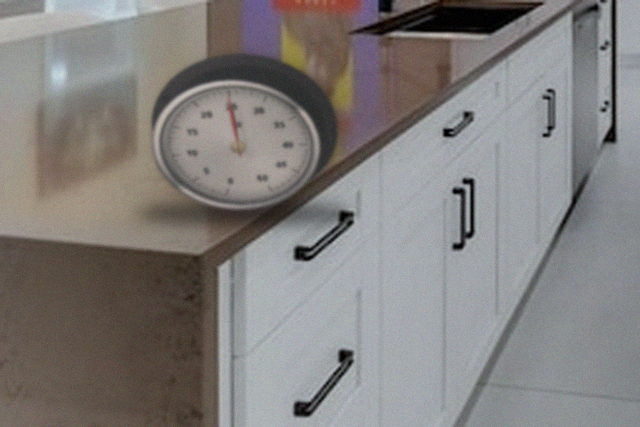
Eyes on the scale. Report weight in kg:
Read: 25 kg
